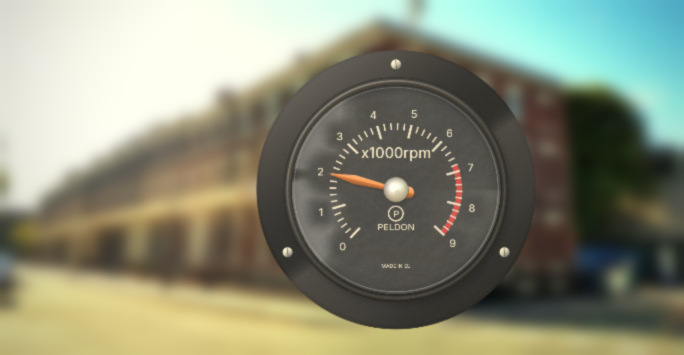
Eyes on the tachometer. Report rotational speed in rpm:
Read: 2000 rpm
